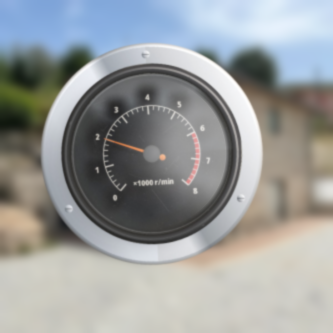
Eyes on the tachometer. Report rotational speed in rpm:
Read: 2000 rpm
